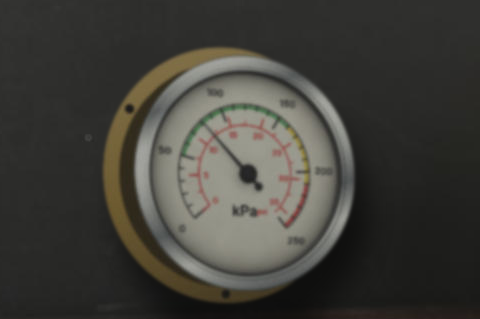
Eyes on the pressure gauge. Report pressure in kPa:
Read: 80 kPa
